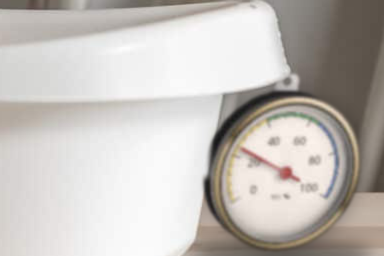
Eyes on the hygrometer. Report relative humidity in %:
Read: 24 %
